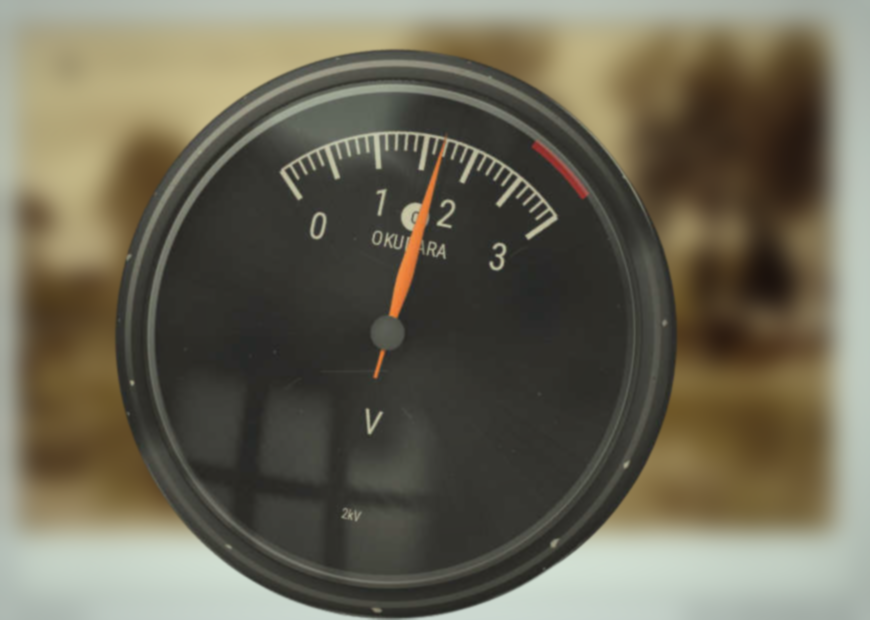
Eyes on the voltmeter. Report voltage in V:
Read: 1.7 V
